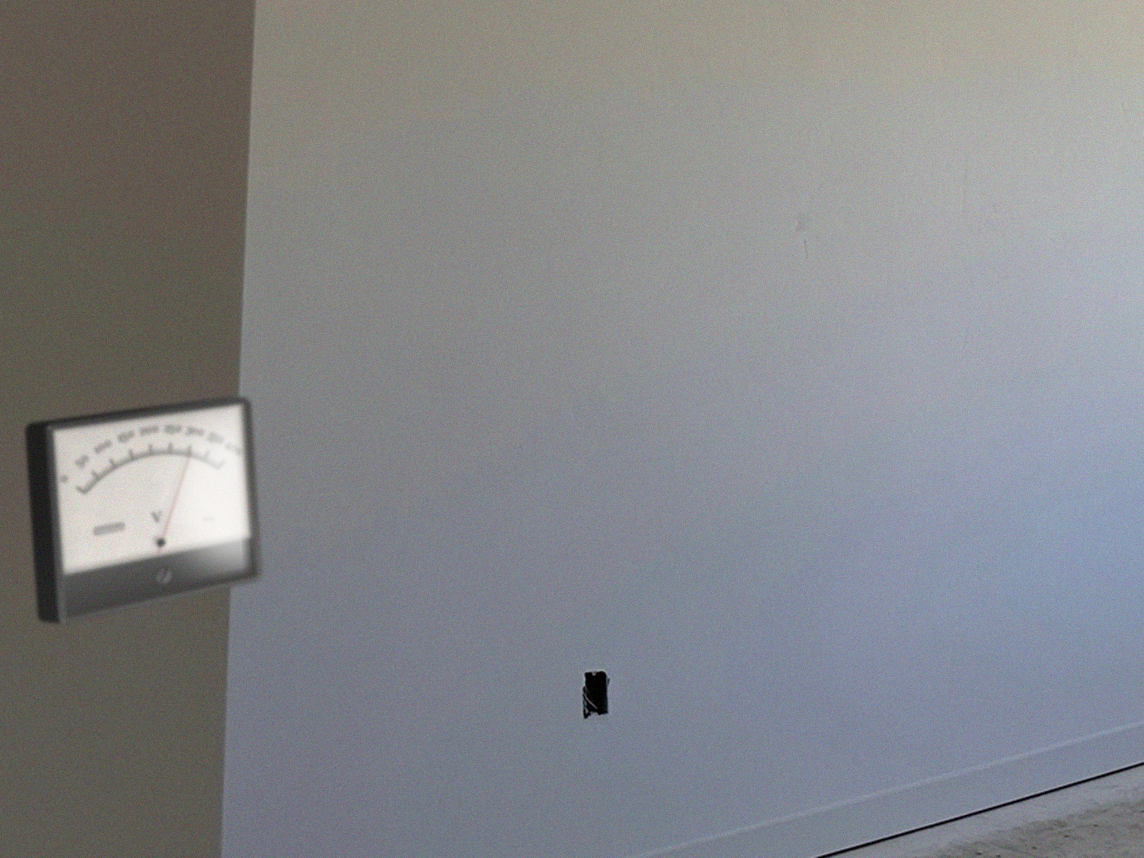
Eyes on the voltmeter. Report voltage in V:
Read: 300 V
